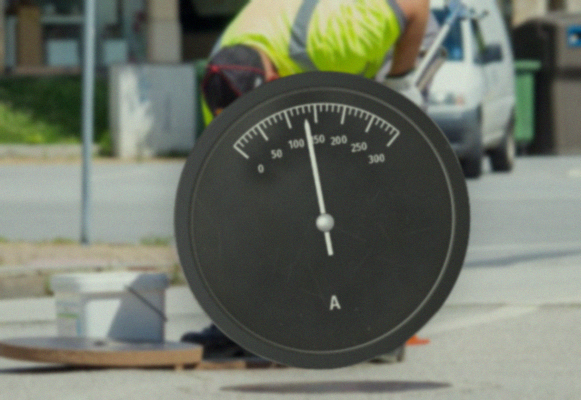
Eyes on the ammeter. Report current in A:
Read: 130 A
